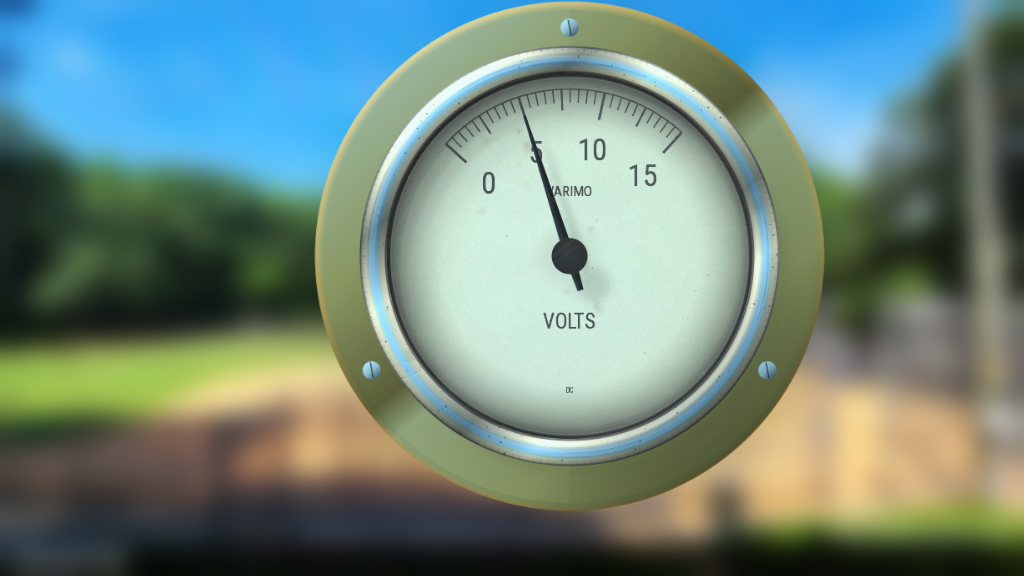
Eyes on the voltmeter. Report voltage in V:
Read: 5 V
